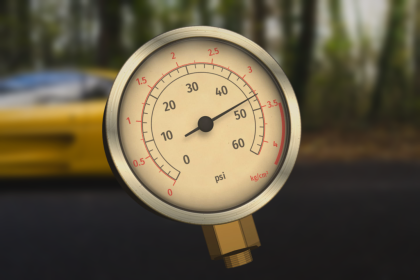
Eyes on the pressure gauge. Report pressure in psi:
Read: 47 psi
